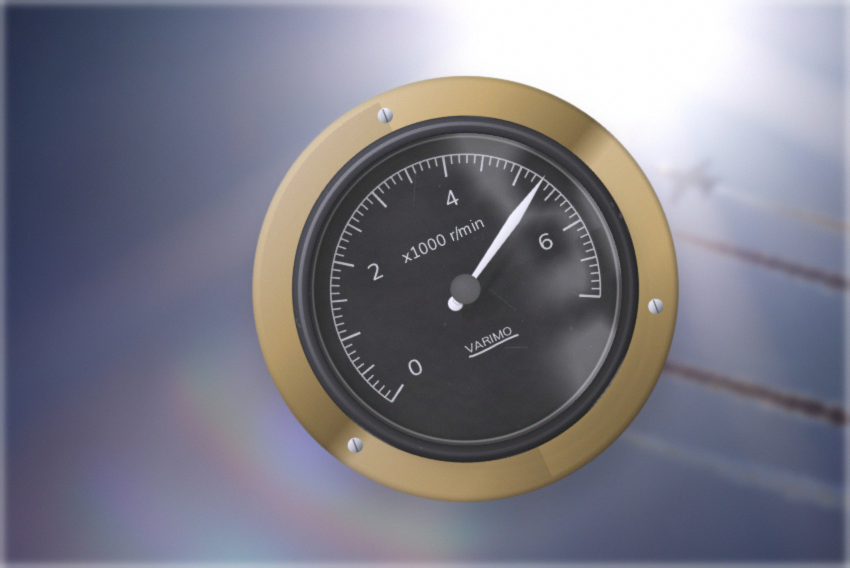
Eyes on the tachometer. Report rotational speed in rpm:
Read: 5300 rpm
